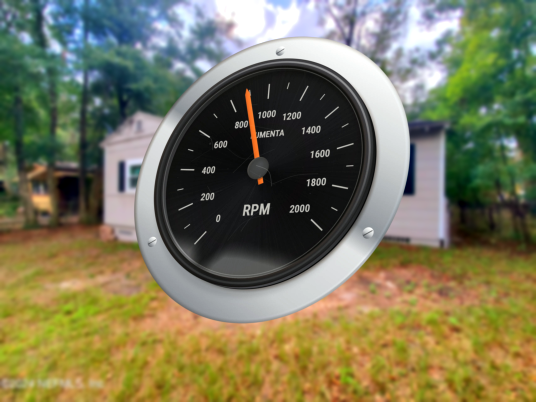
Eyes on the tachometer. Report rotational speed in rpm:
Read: 900 rpm
